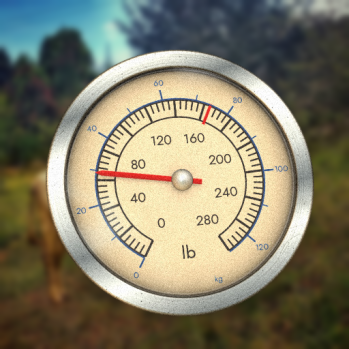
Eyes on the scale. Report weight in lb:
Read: 64 lb
